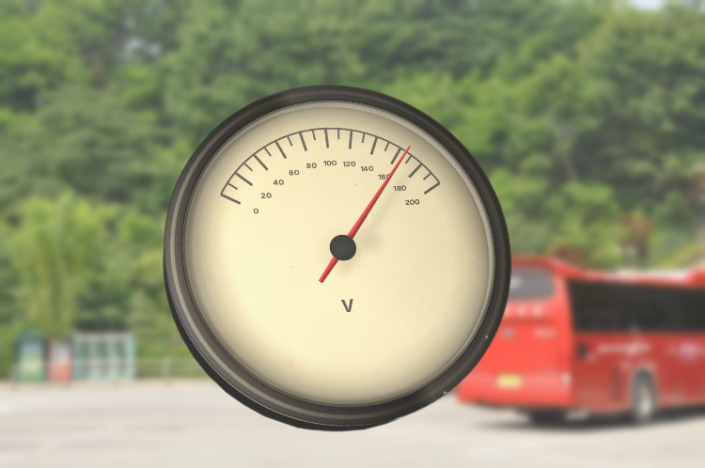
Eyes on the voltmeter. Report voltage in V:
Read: 165 V
